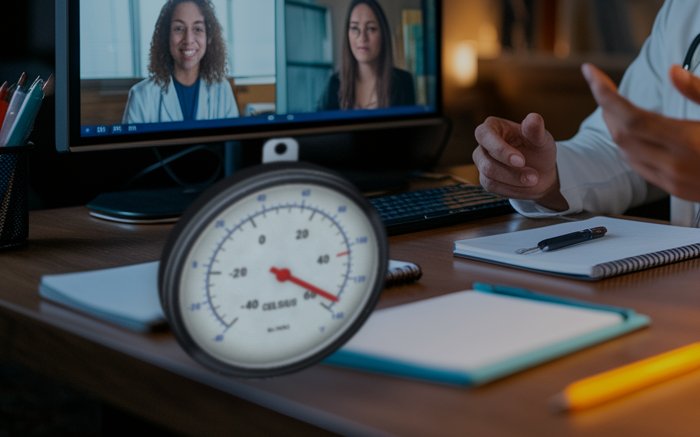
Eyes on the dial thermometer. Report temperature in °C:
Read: 56 °C
